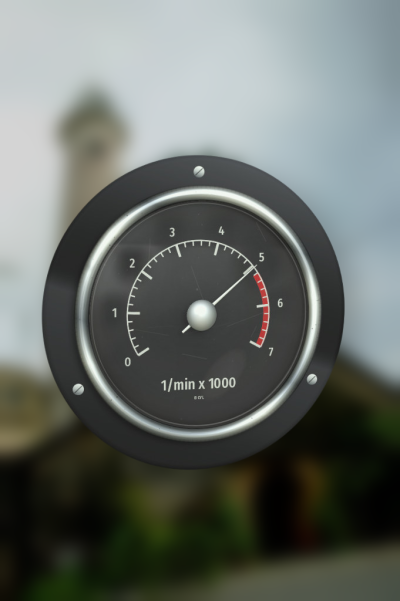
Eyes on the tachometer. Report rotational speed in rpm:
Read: 5000 rpm
